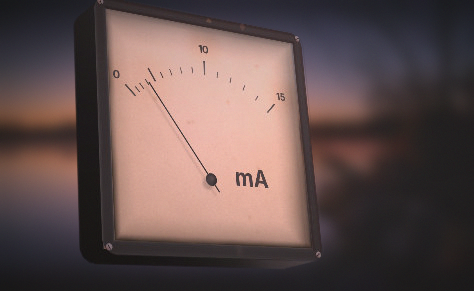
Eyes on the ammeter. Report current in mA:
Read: 4 mA
